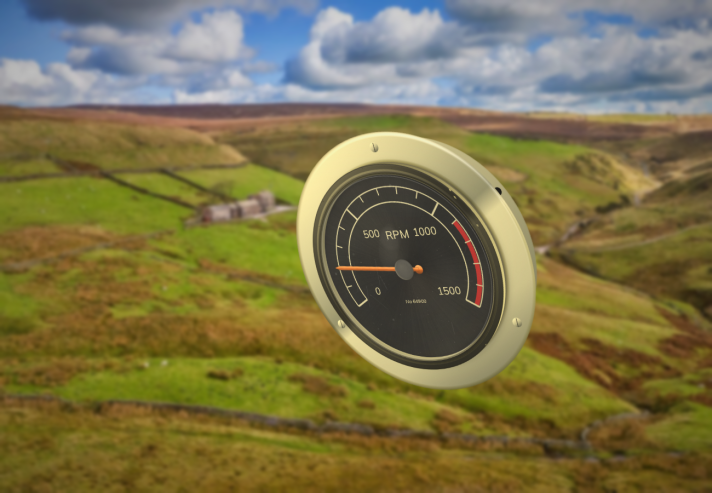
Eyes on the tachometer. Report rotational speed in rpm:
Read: 200 rpm
